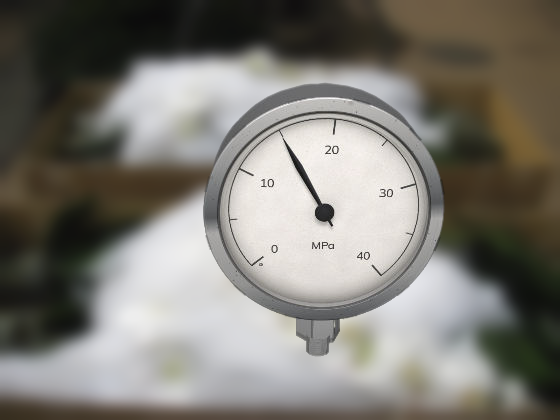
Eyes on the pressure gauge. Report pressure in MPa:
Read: 15 MPa
